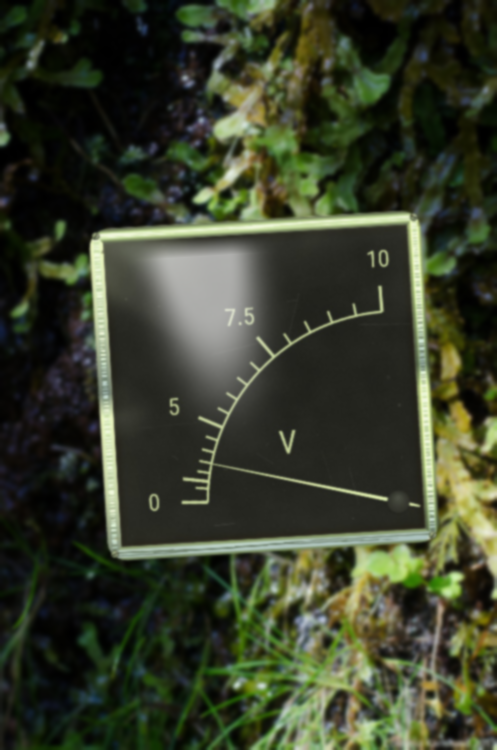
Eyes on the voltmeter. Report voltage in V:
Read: 3.5 V
